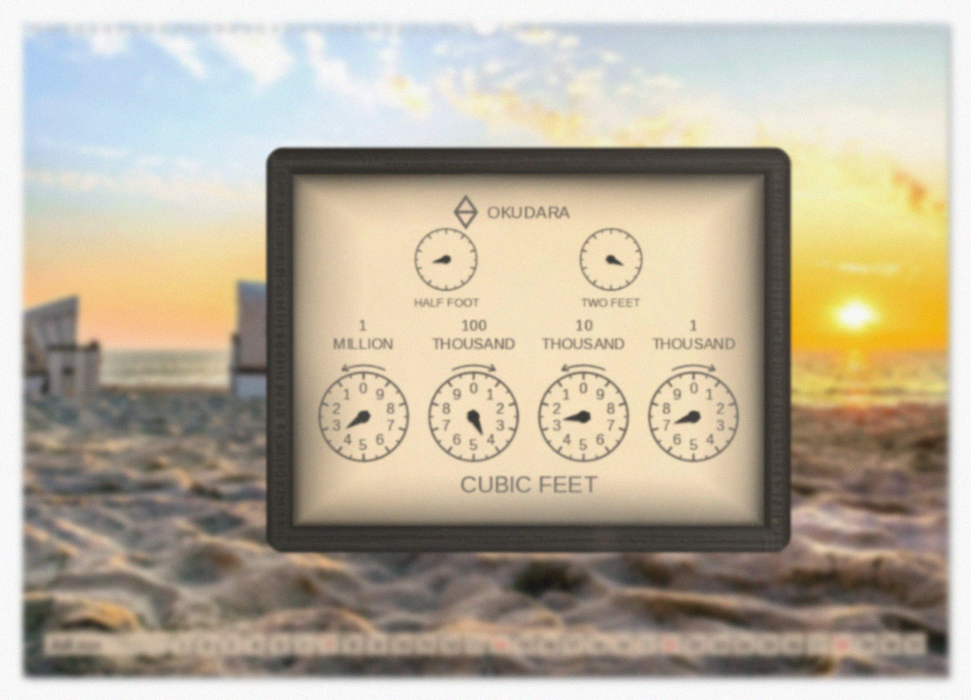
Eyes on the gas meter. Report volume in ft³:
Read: 342700 ft³
